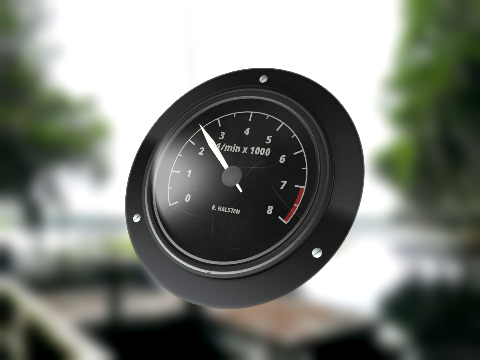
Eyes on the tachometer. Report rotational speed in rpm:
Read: 2500 rpm
